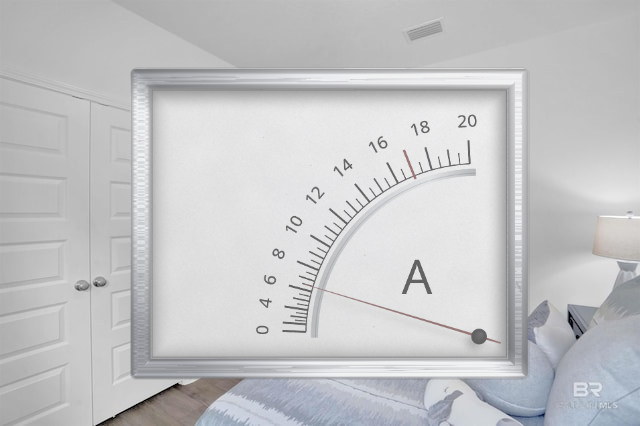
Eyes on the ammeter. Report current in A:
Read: 6.5 A
